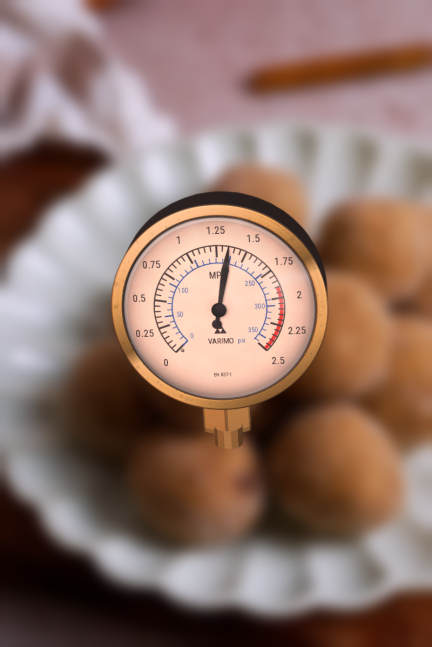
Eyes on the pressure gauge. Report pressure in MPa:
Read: 1.35 MPa
